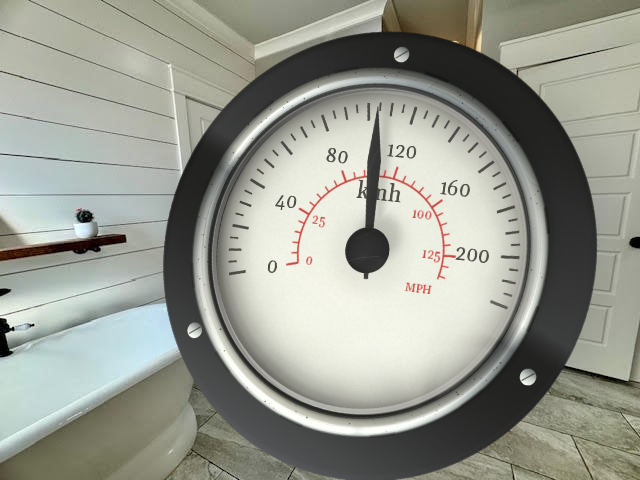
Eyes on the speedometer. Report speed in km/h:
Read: 105 km/h
